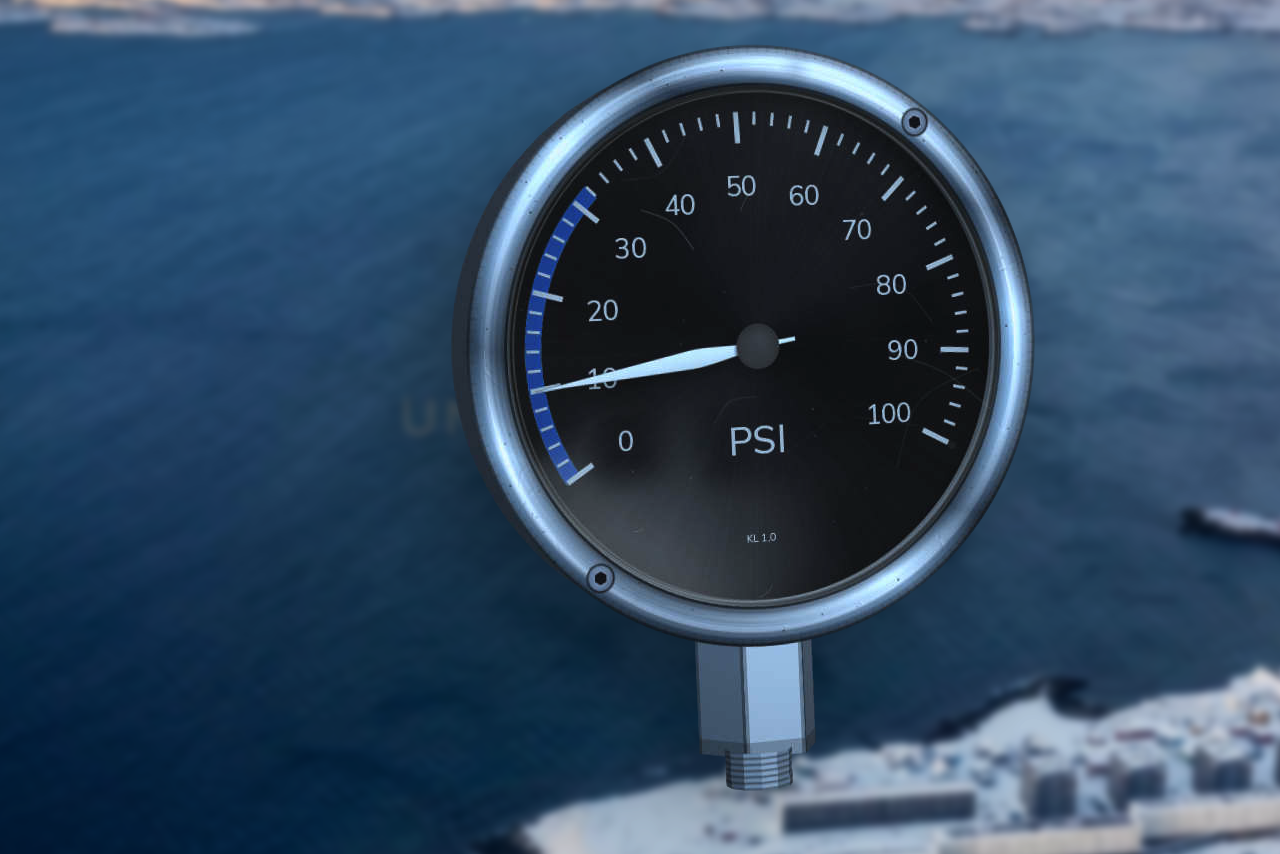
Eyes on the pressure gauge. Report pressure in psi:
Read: 10 psi
